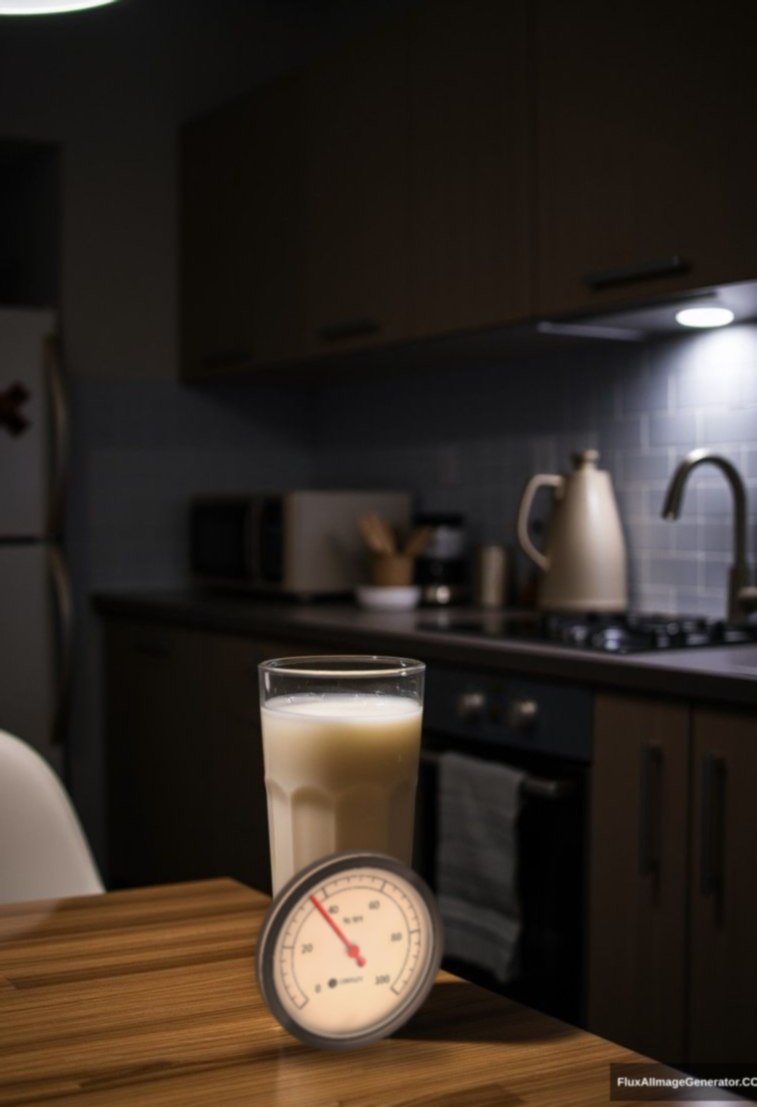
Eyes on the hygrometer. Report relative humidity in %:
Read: 36 %
